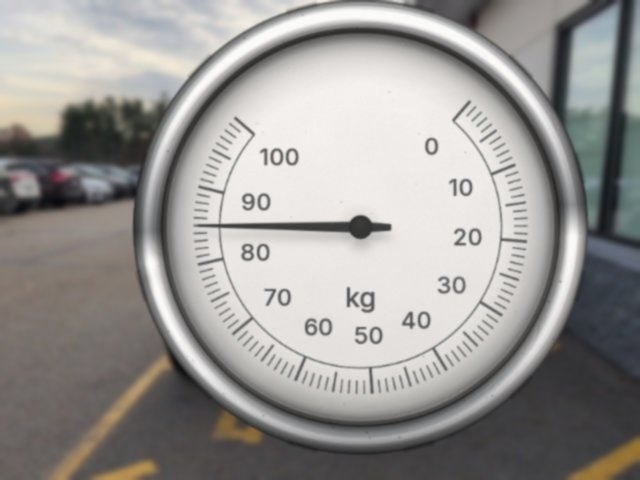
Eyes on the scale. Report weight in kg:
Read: 85 kg
